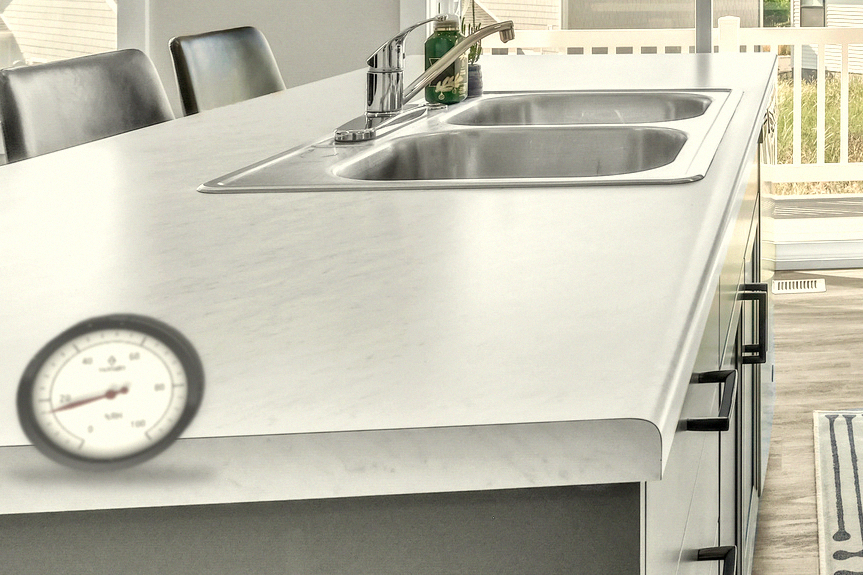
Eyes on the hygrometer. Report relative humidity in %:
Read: 16 %
